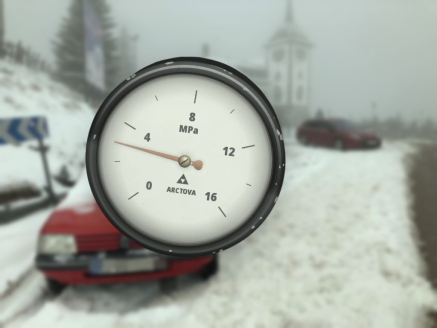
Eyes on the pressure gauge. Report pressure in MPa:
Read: 3 MPa
